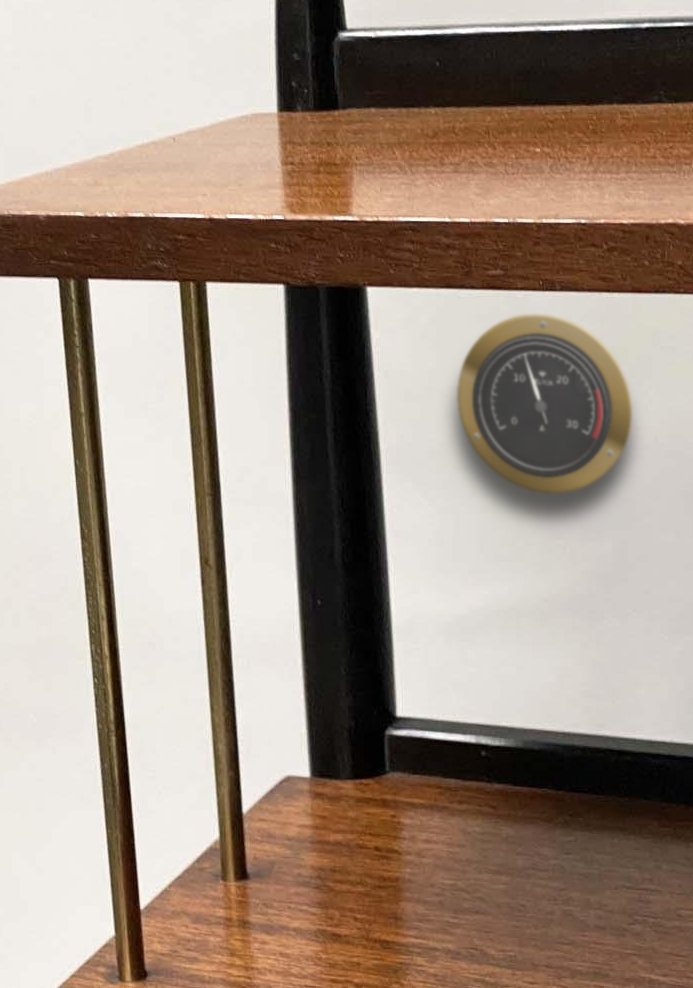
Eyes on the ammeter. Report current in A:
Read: 13 A
